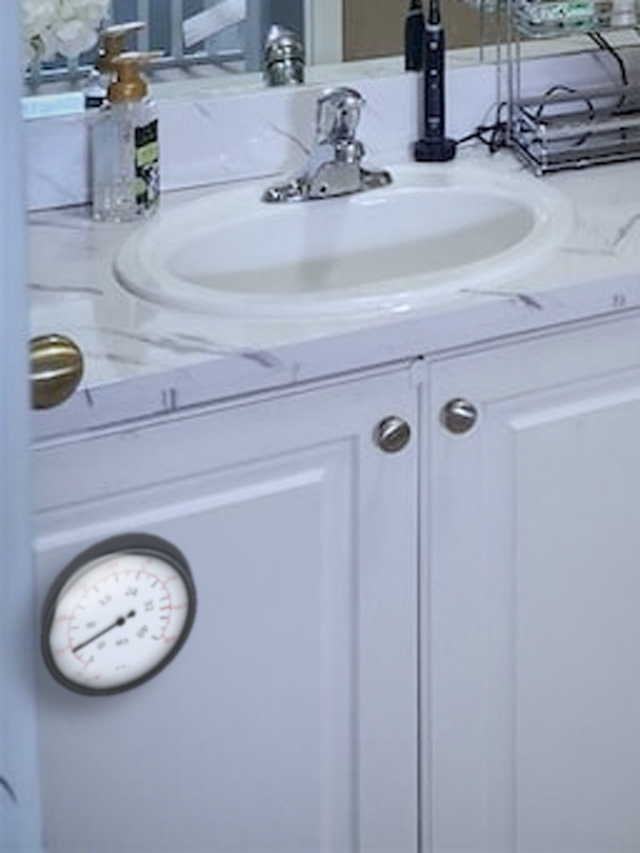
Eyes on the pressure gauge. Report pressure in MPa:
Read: 4 MPa
